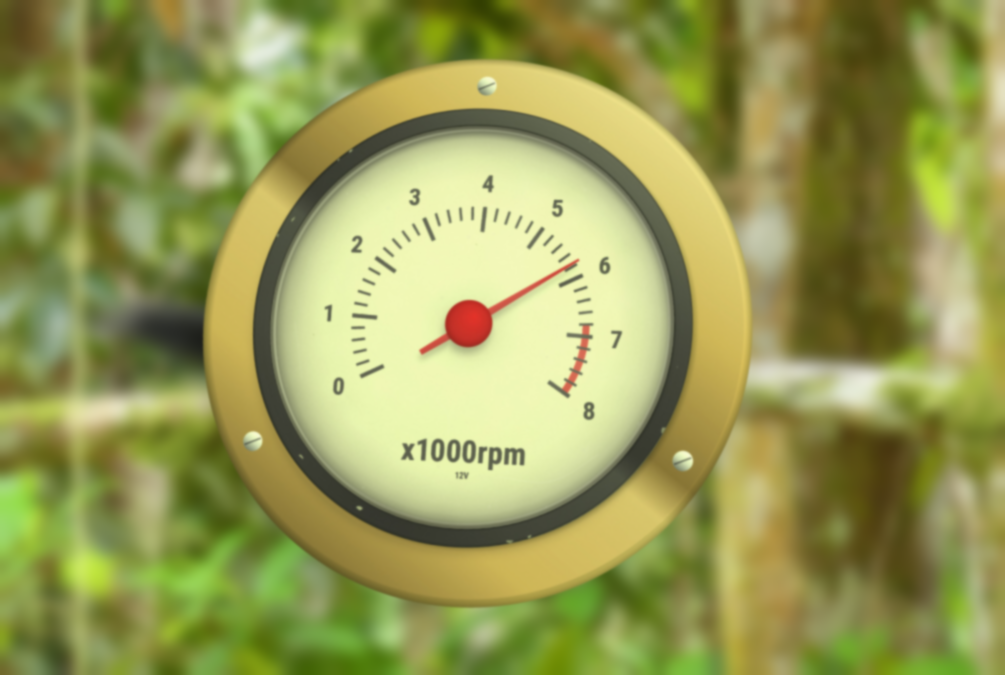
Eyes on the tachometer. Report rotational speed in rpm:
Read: 5800 rpm
